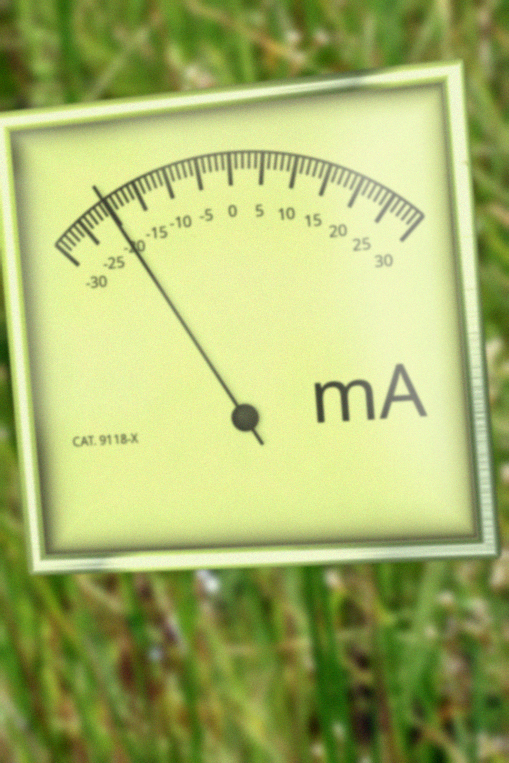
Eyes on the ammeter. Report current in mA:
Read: -20 mA
